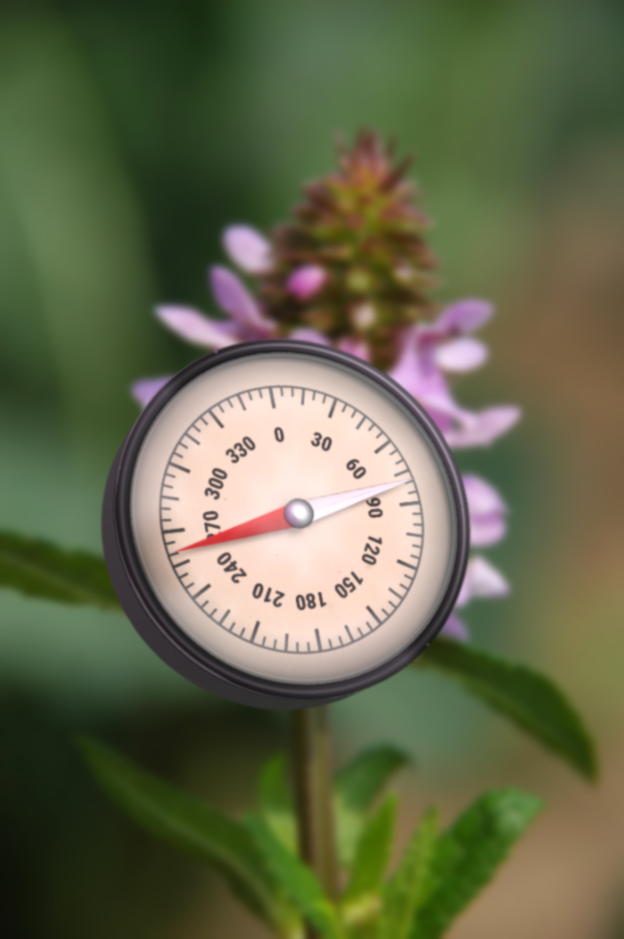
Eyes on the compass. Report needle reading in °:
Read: 260 °
